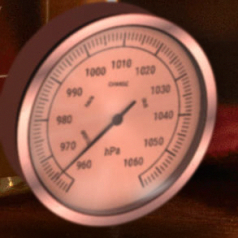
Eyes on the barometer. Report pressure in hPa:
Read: 965 hPa
